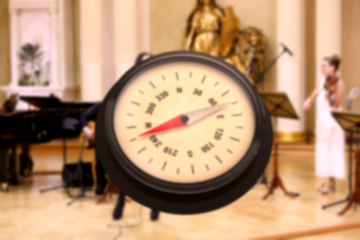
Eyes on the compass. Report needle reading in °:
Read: 255 °
